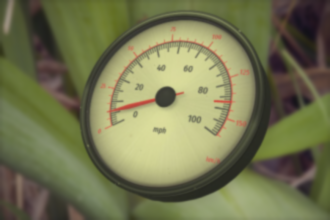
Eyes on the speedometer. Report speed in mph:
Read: 5 mph
